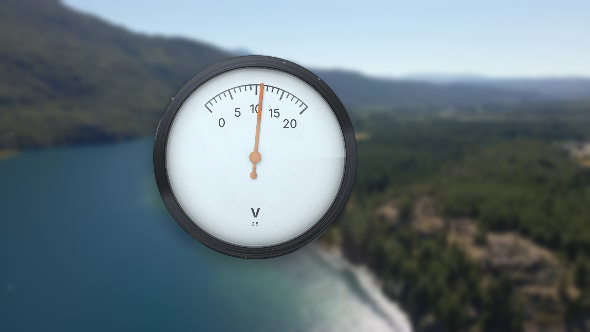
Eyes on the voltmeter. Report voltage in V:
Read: 11 V
